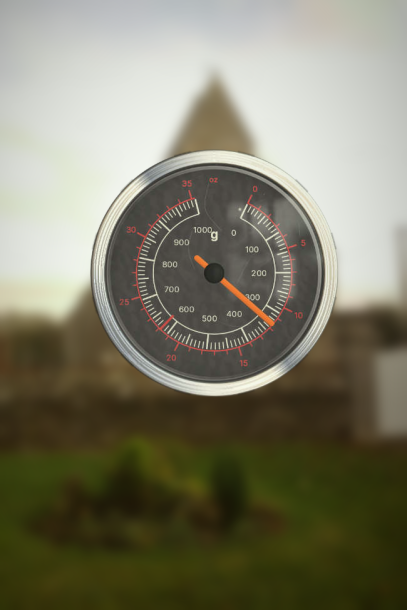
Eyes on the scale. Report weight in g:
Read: 330 g
